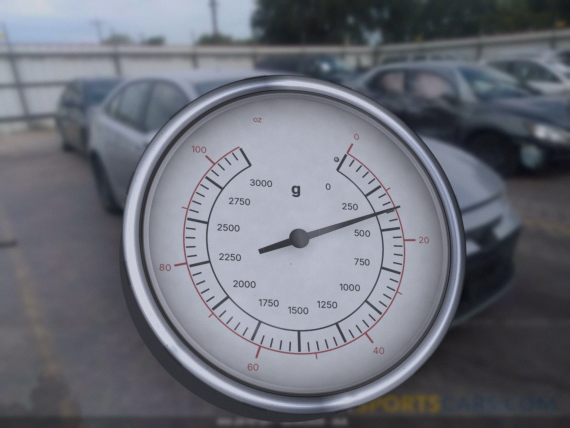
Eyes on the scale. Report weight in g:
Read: 400 g
